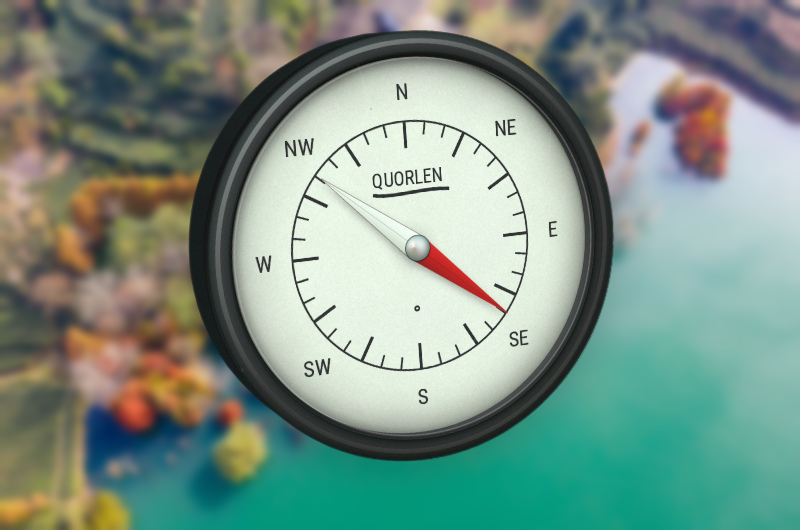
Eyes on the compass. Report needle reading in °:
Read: 130 °
